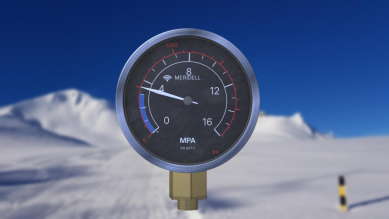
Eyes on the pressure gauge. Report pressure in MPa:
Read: 3.5 MPa
